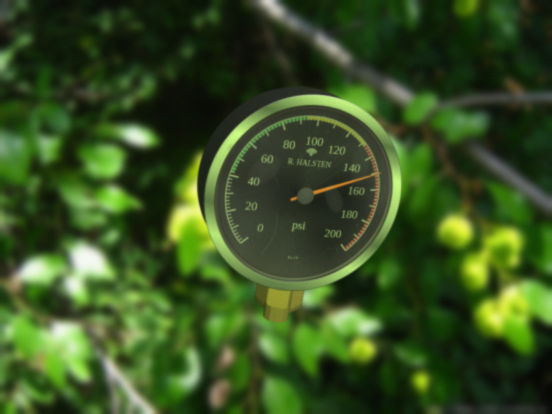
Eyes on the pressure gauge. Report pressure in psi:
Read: 150 psi
